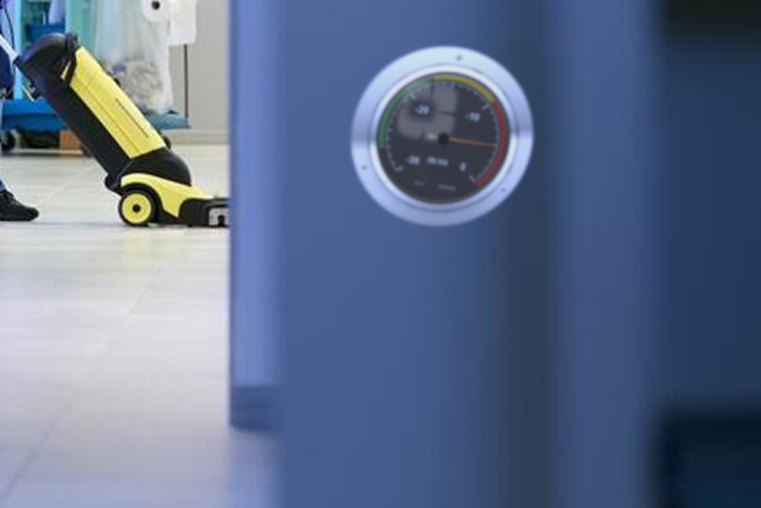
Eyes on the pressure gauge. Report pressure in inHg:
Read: -5 inHg
